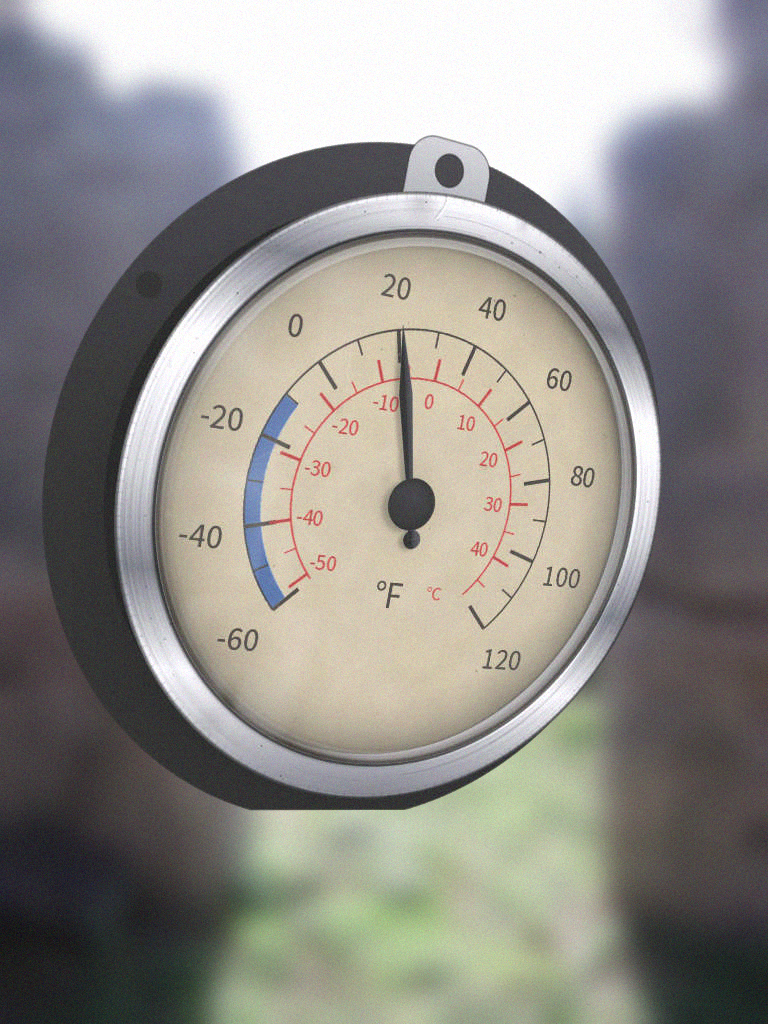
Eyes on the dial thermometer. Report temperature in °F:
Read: 20 °F
